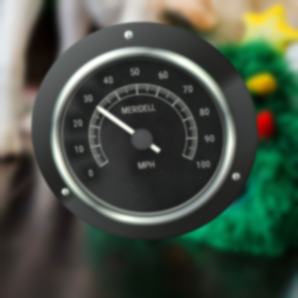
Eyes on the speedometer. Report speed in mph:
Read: 30 mph
